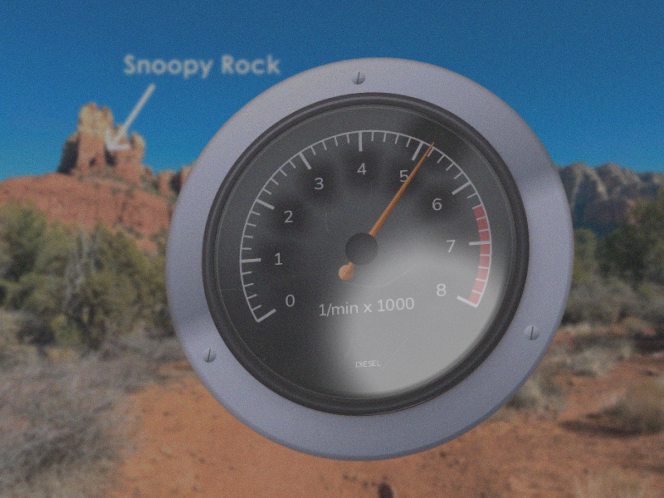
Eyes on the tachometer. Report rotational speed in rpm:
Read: 5200 rpm
